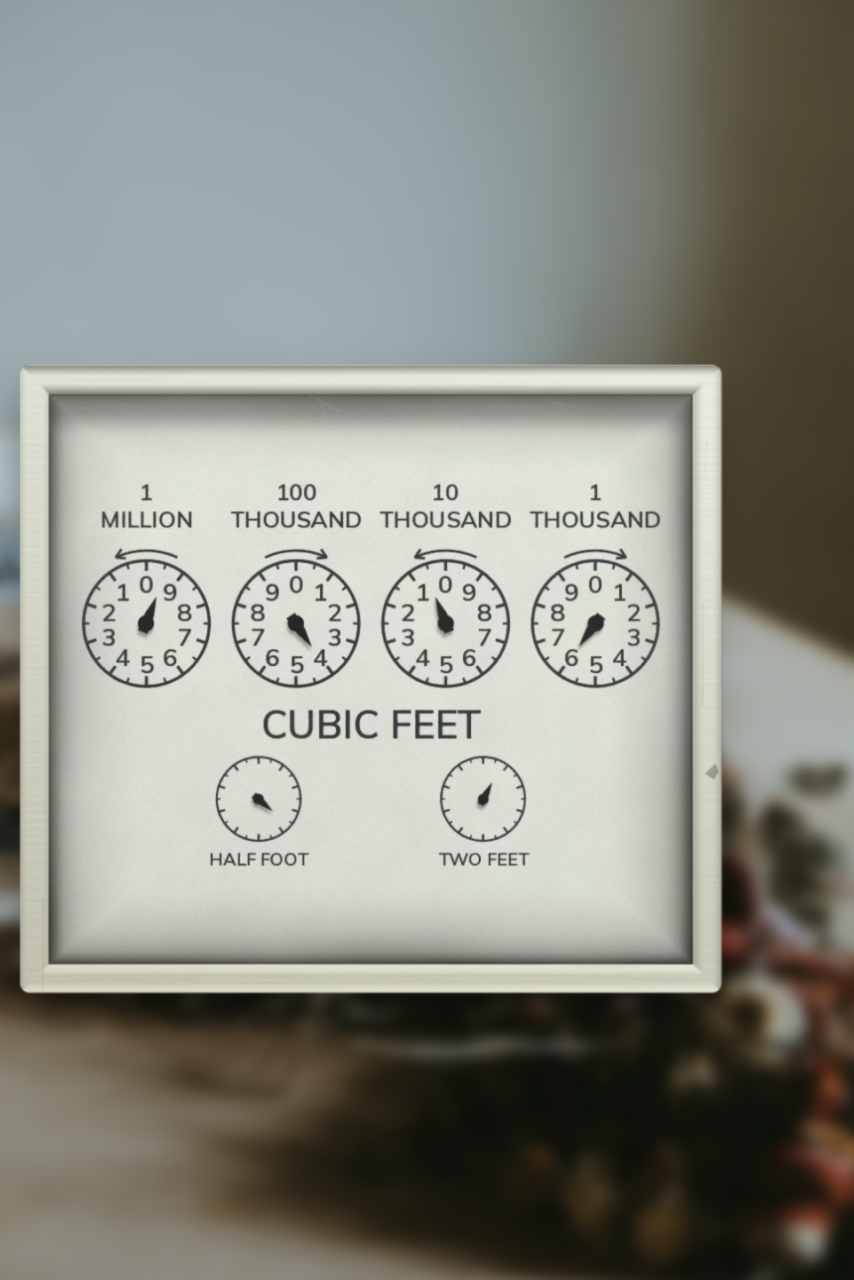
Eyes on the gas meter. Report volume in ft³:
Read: 940600 ft³
